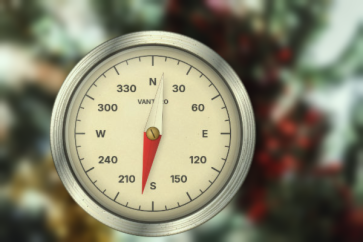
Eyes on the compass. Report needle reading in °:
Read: 190 °
